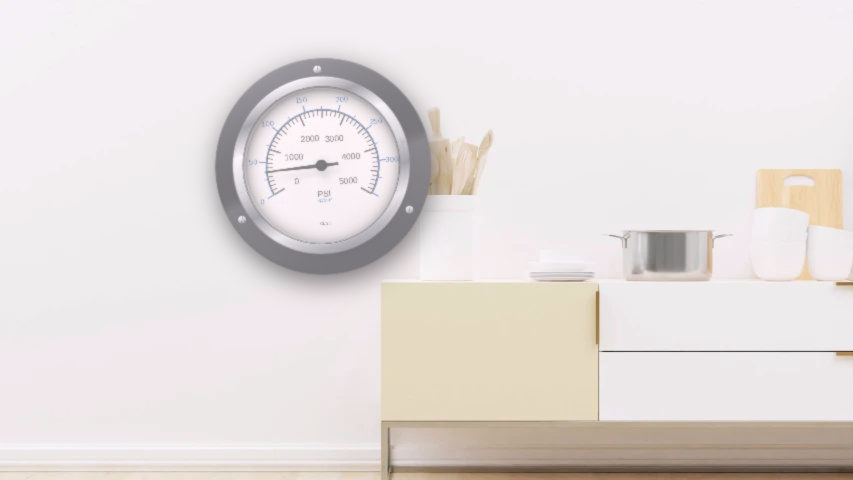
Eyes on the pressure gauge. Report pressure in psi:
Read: 500 psi
